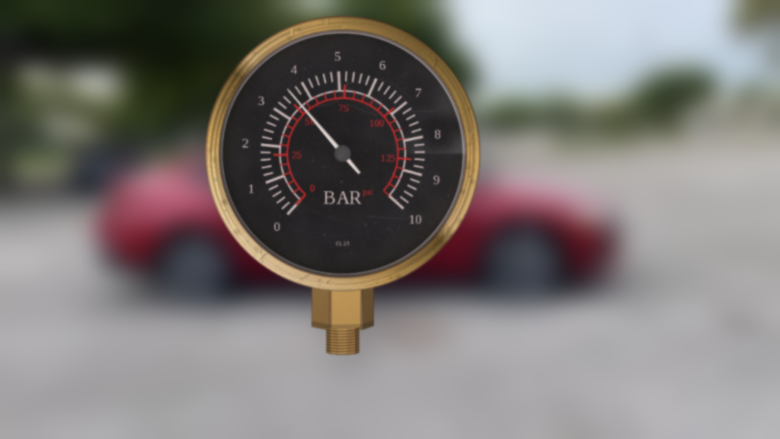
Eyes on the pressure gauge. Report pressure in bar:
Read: 3.6 bar
